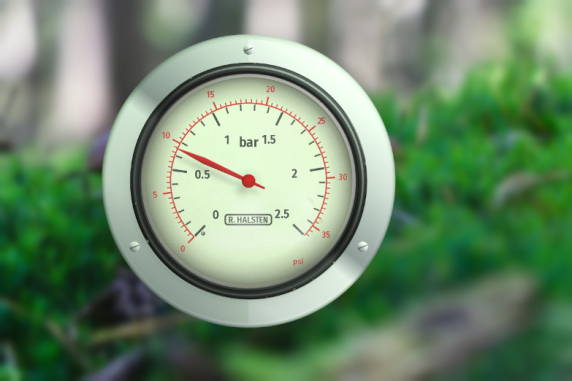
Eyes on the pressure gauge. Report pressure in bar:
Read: 0.65 bar
